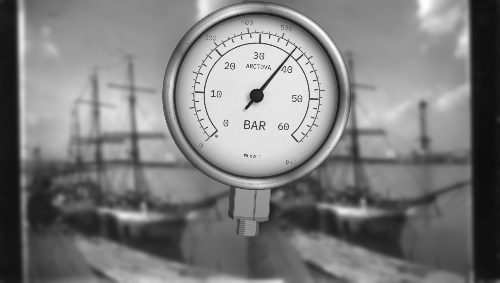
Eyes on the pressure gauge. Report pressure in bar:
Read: 38 bar
